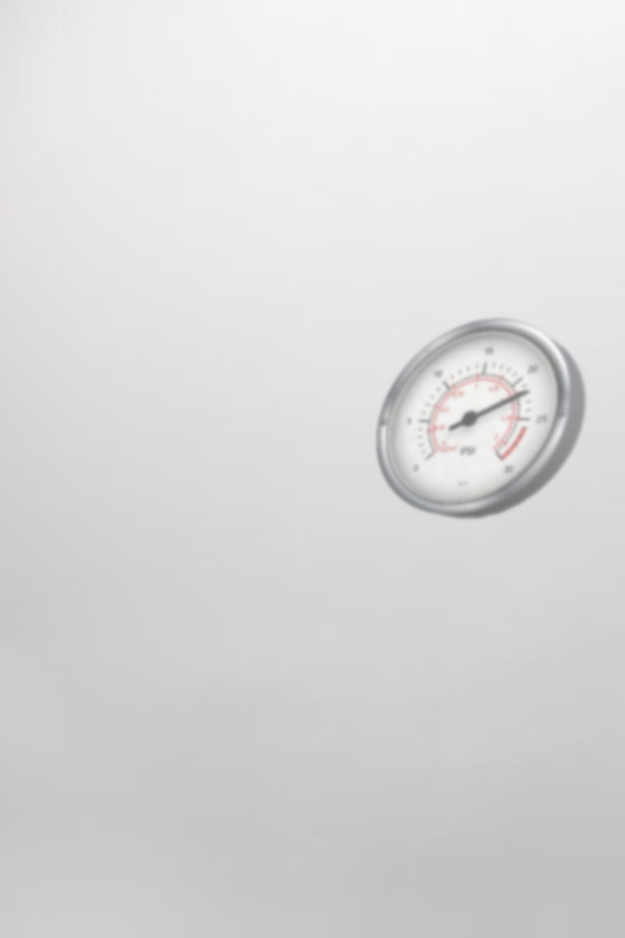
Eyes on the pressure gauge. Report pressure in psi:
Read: 22 psi
